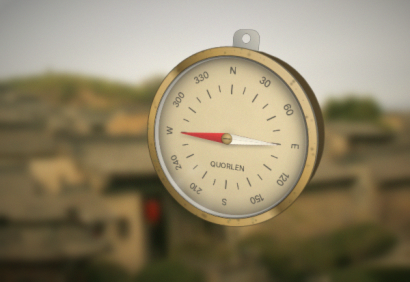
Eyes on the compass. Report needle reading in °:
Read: 270 °
